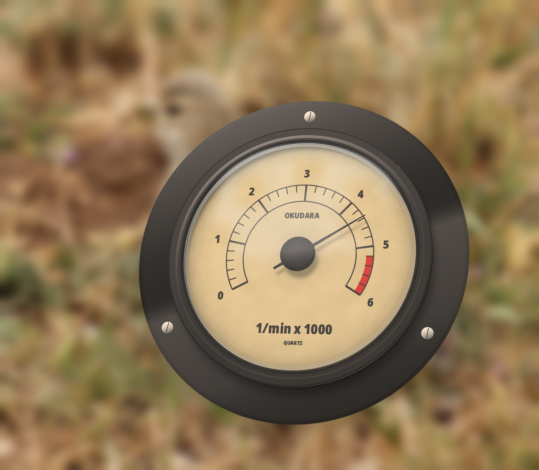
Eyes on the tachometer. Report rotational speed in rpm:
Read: 4400 rpm
